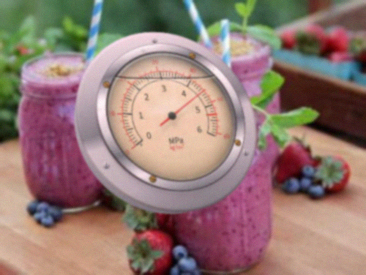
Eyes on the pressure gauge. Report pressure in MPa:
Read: 4.5 MPa
